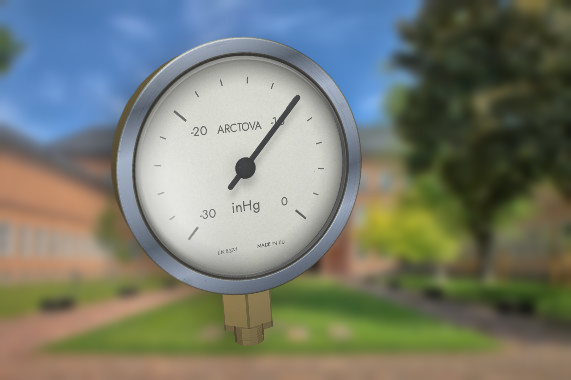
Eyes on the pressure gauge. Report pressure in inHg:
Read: -10 inHg
